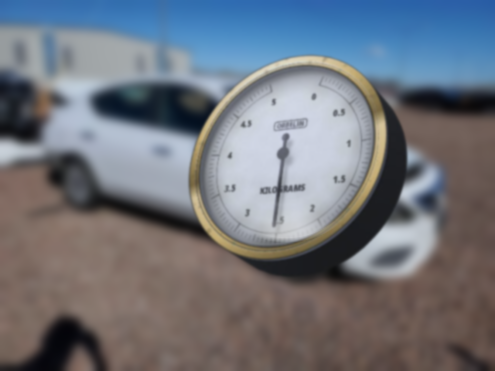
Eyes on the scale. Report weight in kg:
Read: 2.5 kg
